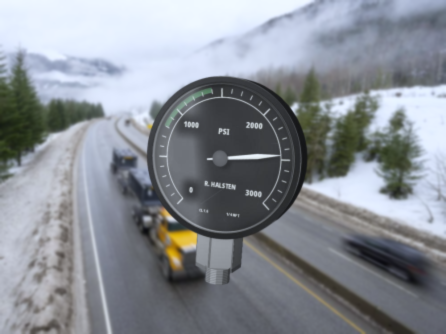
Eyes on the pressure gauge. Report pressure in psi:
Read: 2450 psi
